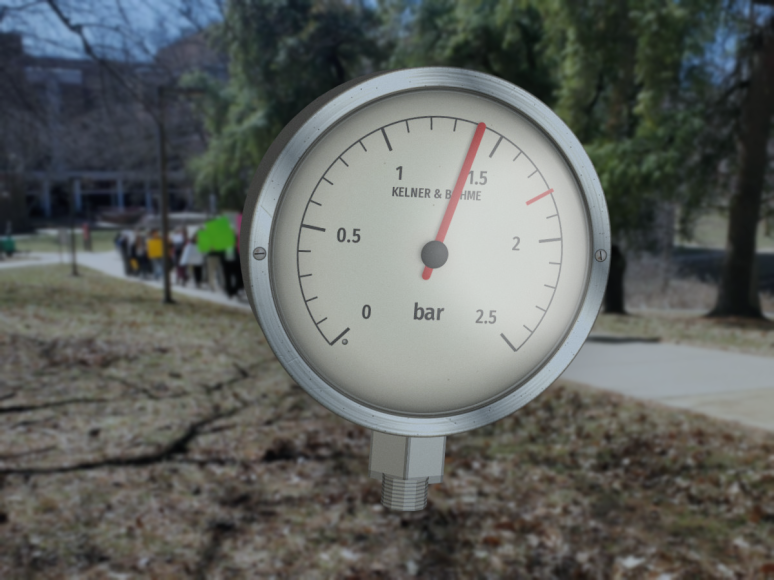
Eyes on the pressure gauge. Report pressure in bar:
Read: 1.4 bar
